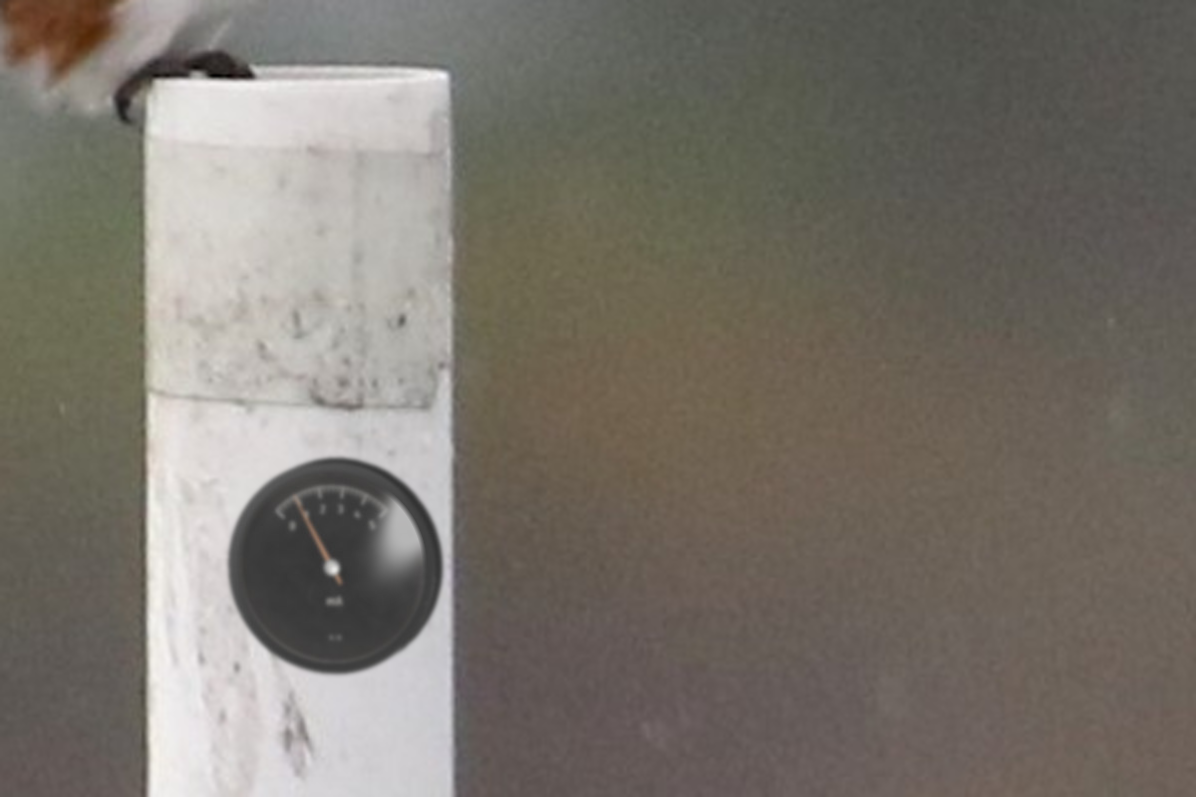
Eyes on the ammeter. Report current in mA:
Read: 1 mA
